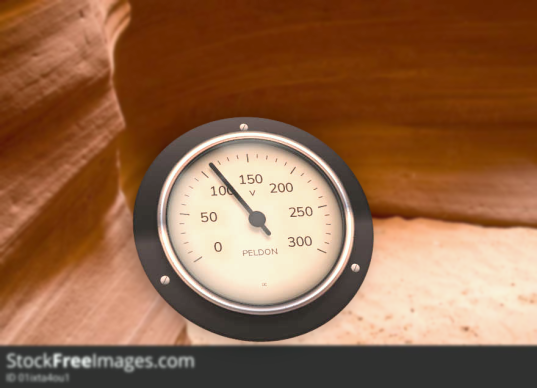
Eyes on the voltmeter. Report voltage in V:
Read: 110 V
